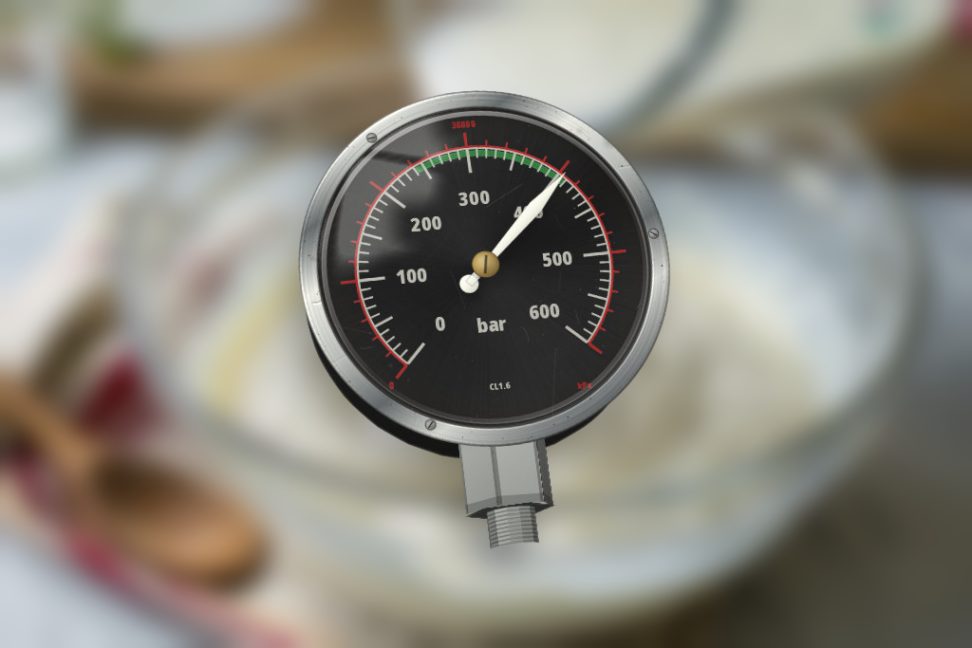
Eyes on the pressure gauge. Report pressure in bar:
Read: 405 bar
